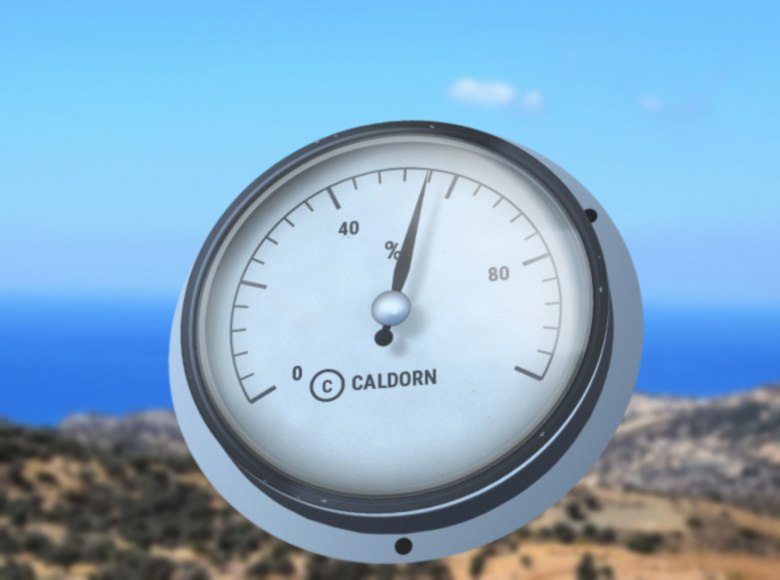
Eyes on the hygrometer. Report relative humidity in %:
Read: 56 %
